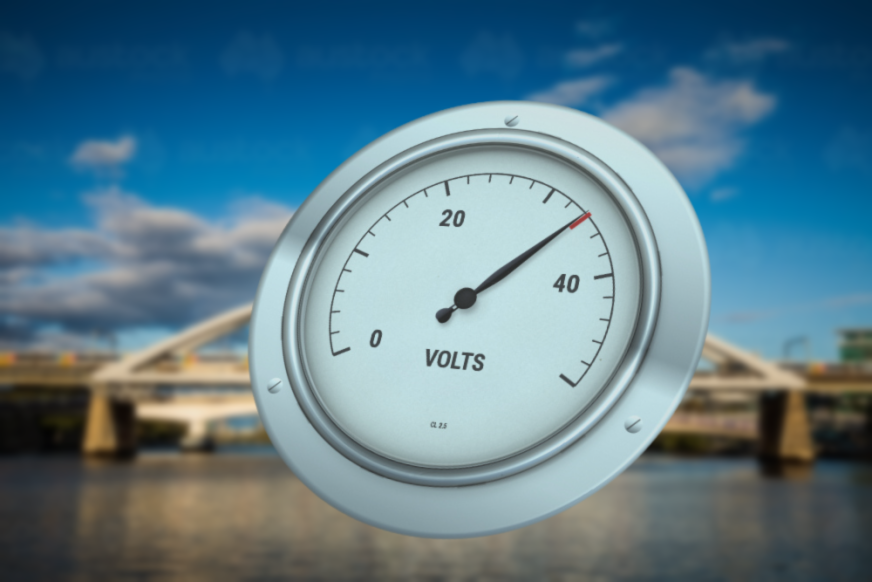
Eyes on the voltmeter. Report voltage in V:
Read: 34 V
